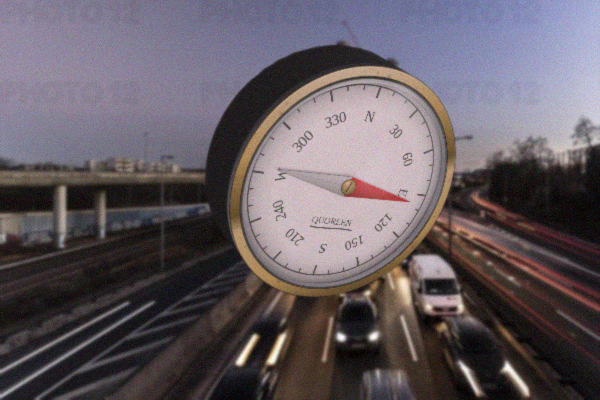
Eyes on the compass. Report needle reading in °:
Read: 95 °
